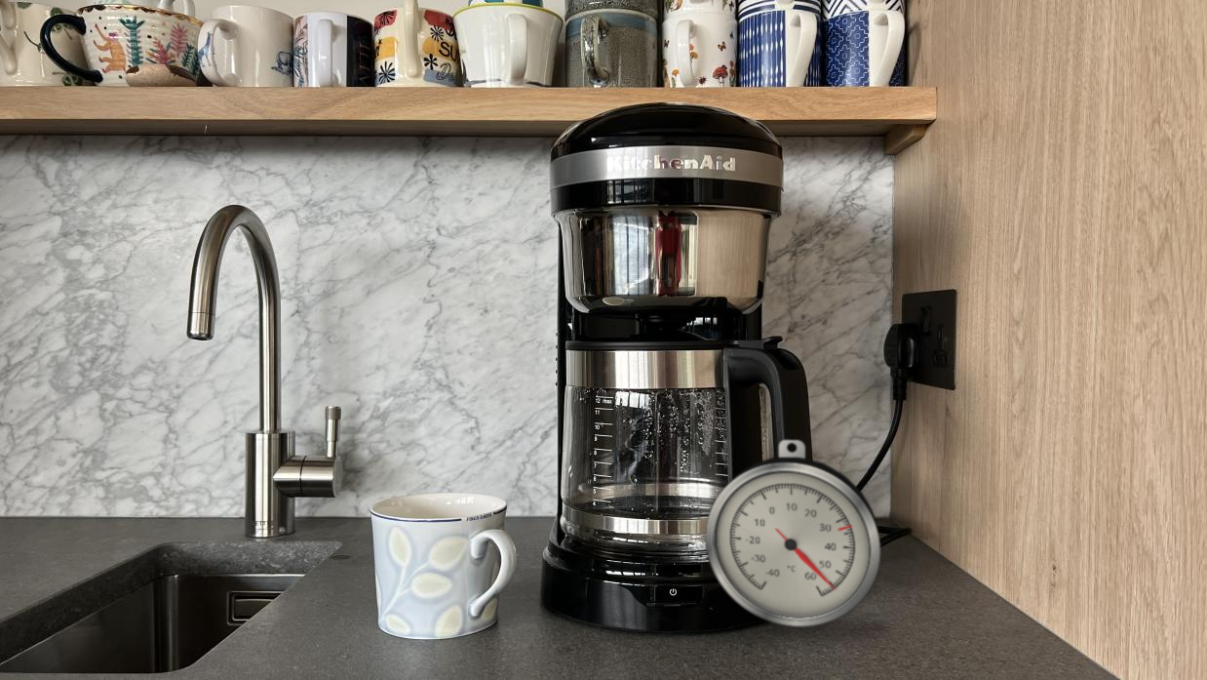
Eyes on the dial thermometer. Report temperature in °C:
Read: 55 °C
